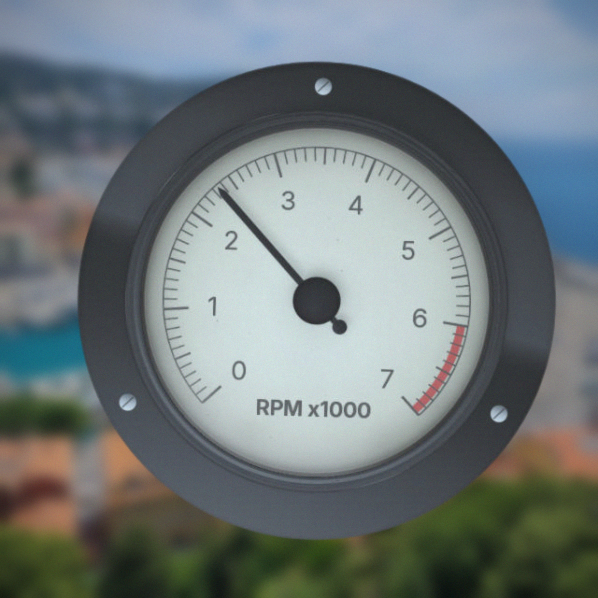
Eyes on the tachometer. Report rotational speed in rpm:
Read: 2350 rpm
